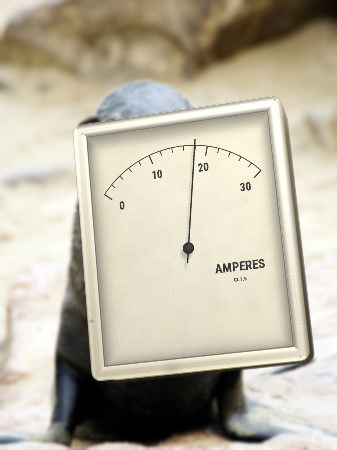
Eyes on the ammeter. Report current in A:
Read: 18 A
